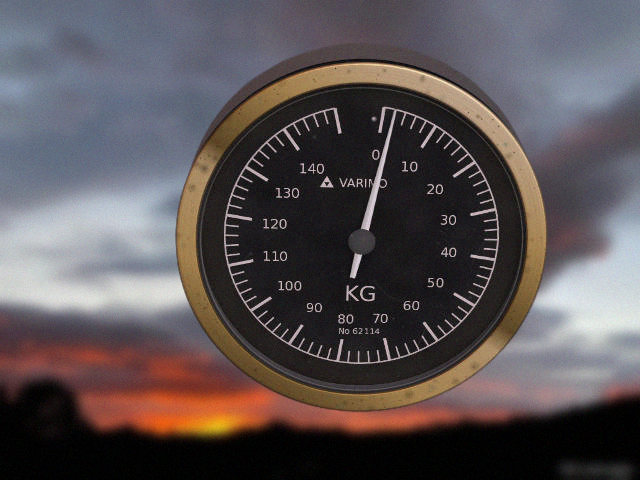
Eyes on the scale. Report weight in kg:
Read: 2 kg
